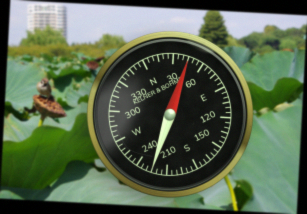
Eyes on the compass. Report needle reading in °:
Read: 45 °
